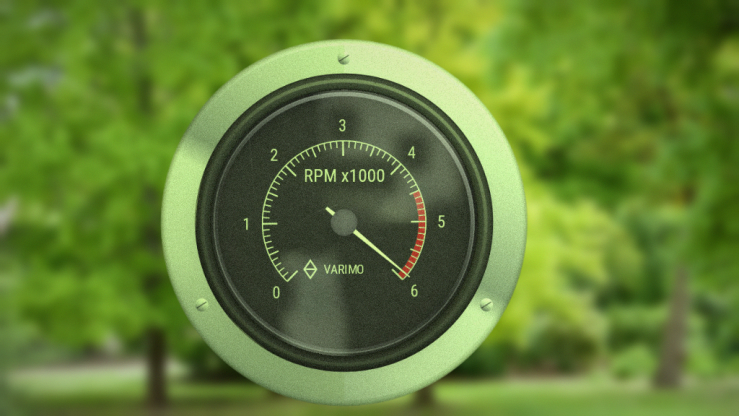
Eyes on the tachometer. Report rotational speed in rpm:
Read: 5900 rpm
